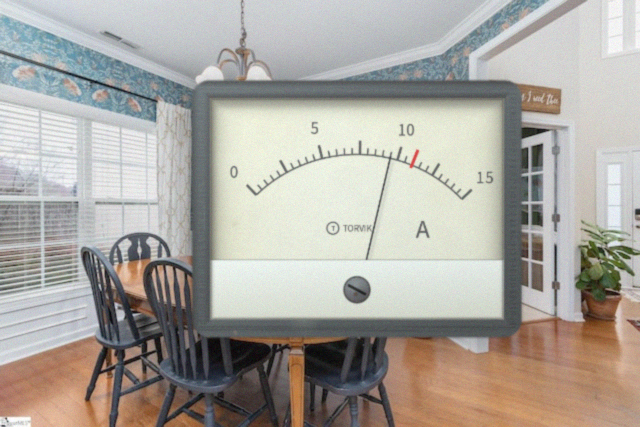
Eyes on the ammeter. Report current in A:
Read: 9.5 A
